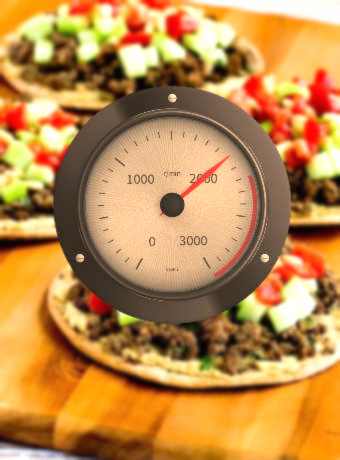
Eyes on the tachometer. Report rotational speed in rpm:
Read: 2000 rpm
